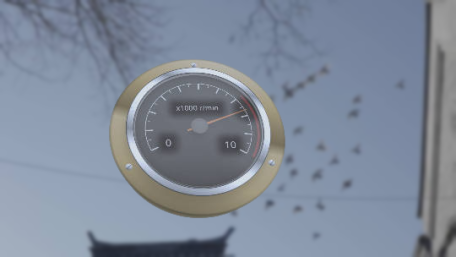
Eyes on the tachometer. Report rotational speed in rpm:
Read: 7750 rpm
